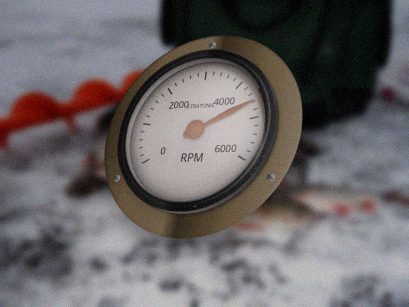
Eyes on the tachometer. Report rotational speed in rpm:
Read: 4600 rpm
